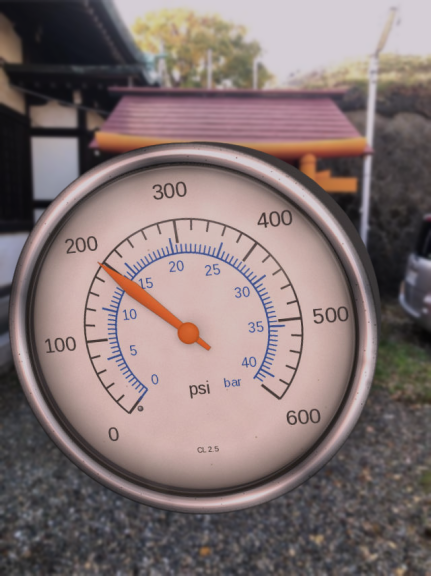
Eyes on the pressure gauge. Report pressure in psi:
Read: 200 psi
